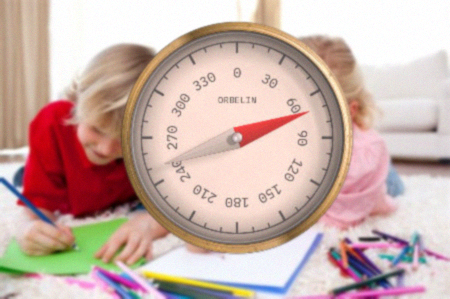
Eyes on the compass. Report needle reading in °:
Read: 70 °
